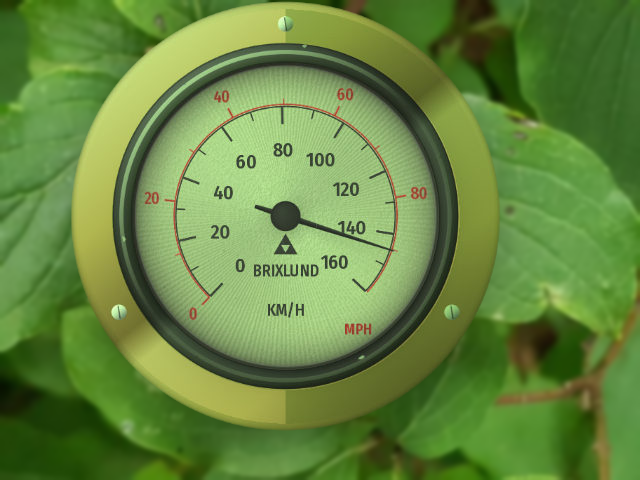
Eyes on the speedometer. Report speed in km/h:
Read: 145 km/h
